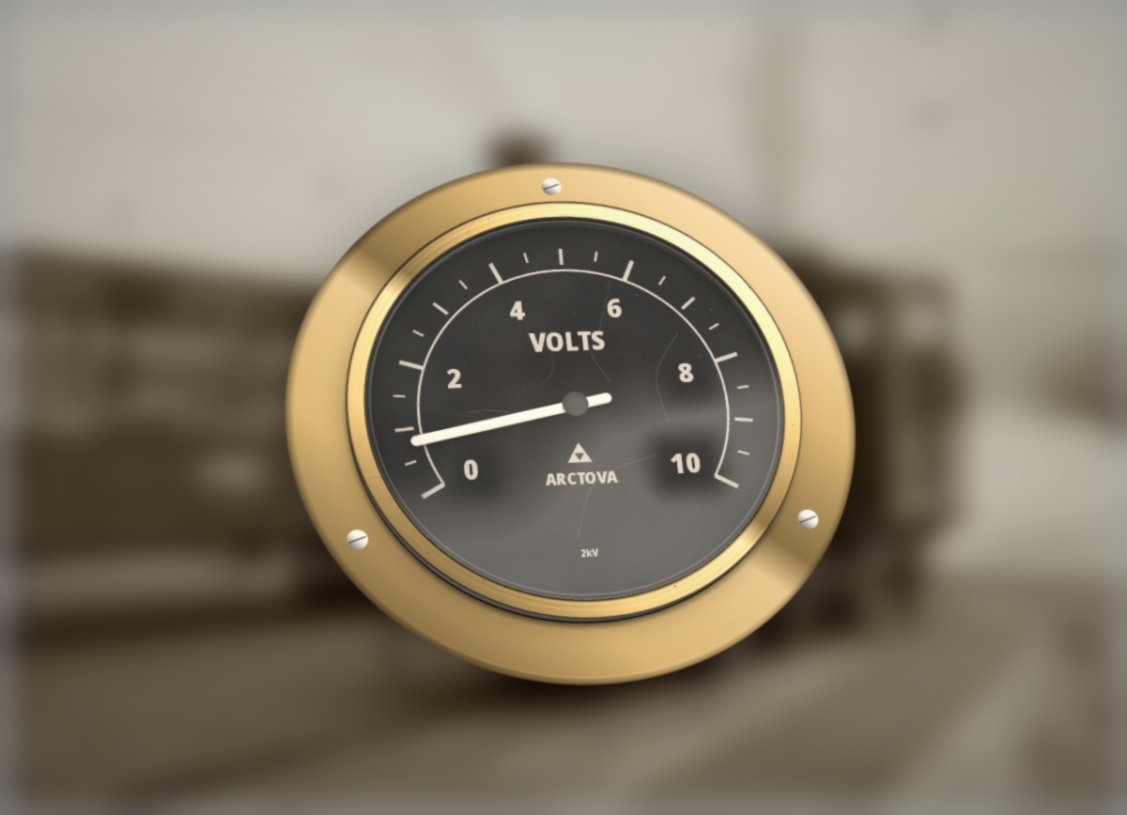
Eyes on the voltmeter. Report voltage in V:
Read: 0.75 V
